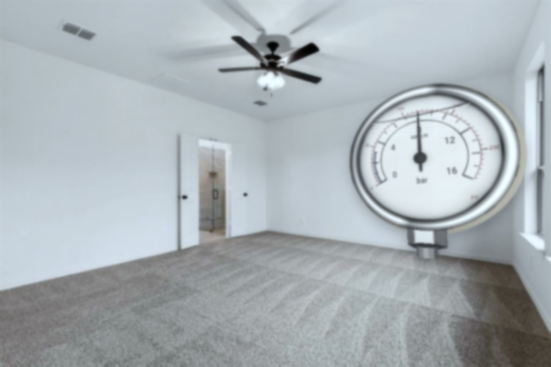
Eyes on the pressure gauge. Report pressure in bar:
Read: 8 bar
